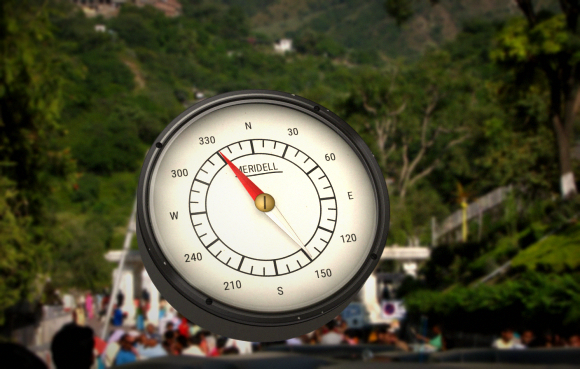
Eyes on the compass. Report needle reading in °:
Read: 330 °
